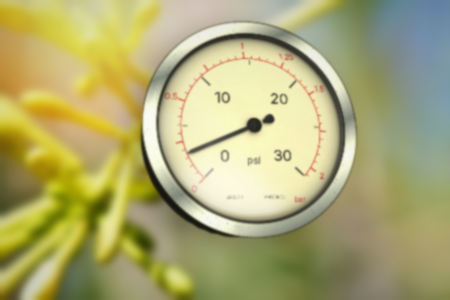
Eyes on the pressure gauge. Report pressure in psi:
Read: 2.5 psi
